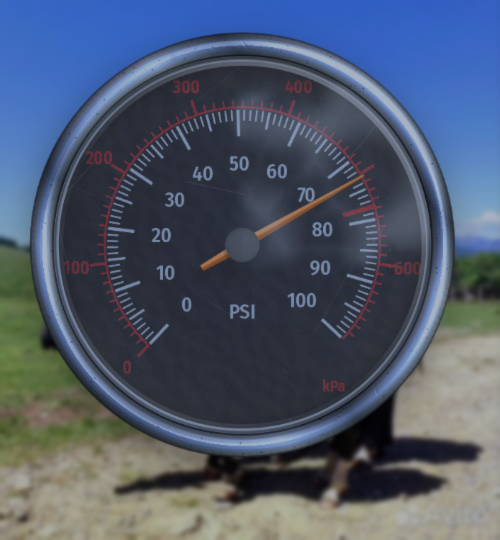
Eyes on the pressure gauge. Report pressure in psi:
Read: 73 psi
